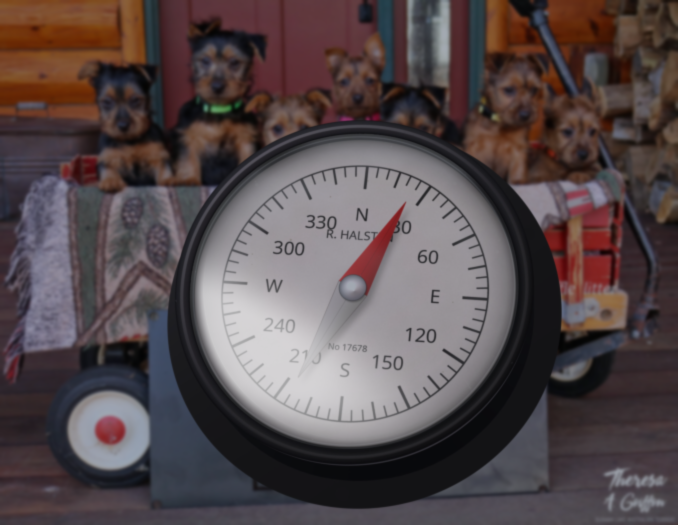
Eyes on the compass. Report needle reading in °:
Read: 25 °
